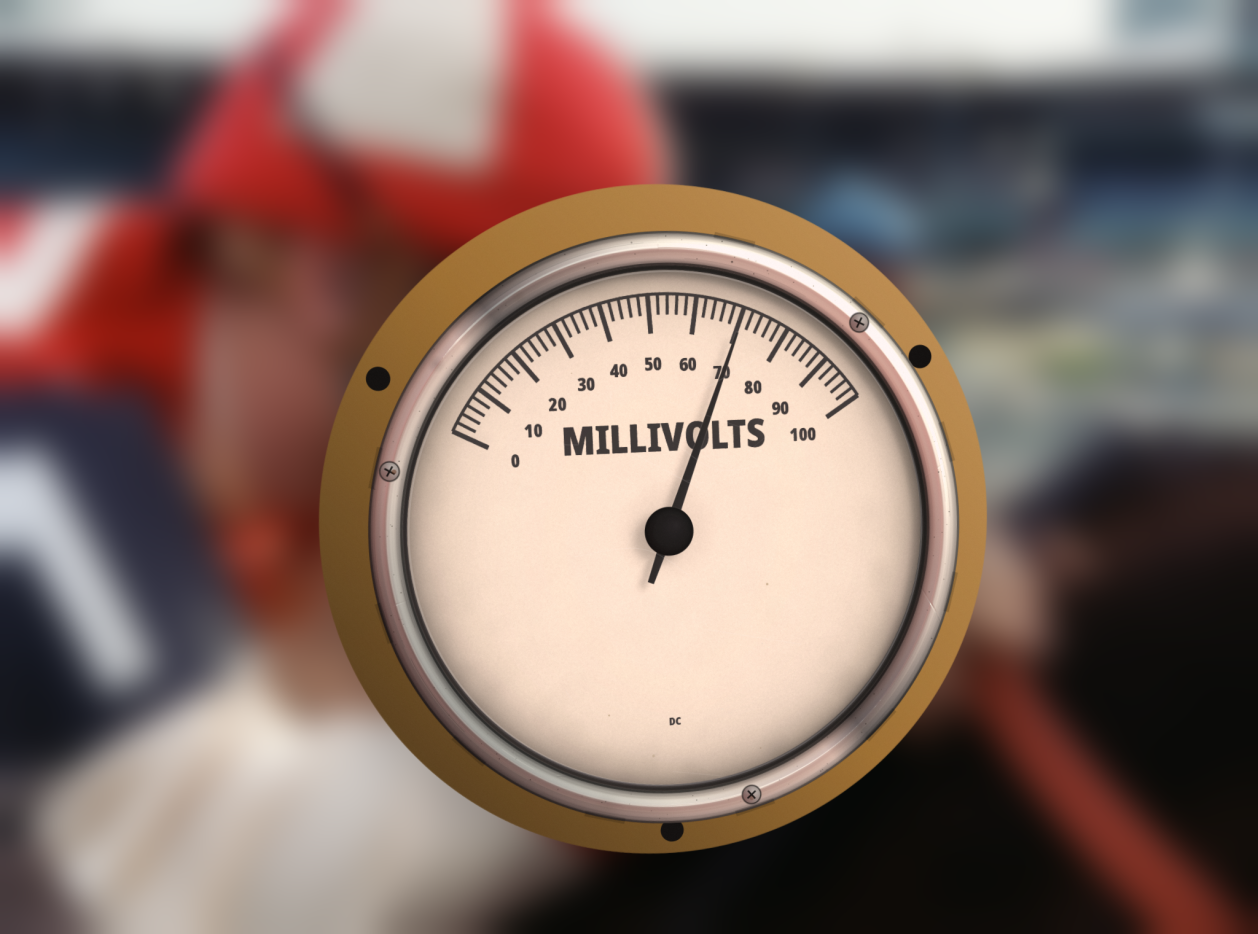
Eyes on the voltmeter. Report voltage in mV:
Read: 70 mV
